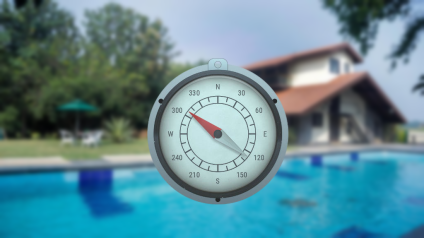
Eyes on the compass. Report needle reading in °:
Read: 307.5 °
